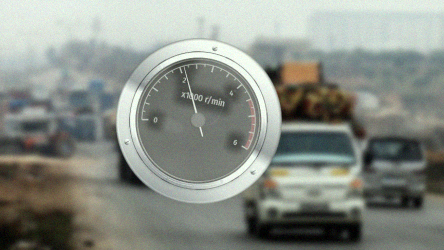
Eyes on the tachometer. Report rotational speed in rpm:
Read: 2125 rpm
